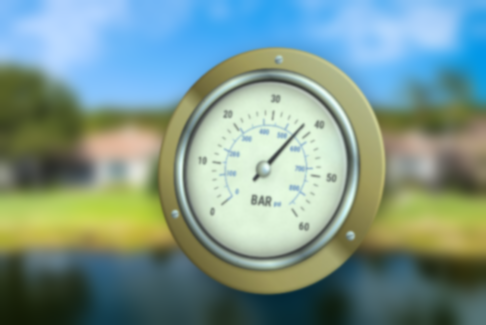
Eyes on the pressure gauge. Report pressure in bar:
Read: 38 bar
